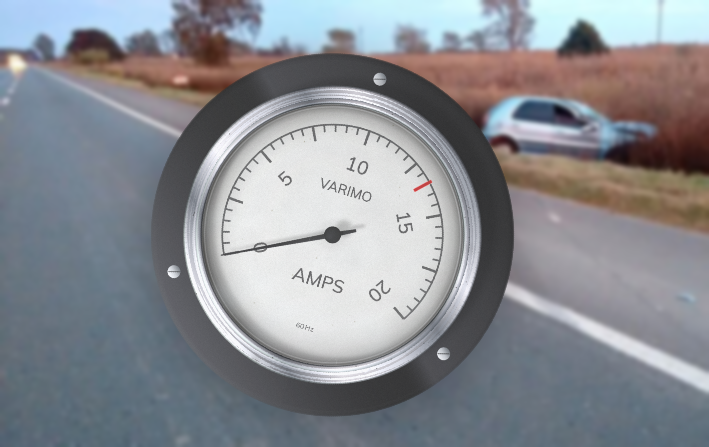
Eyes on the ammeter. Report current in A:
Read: 0 A
